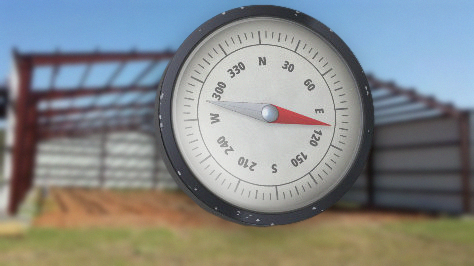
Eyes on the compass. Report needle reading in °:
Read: 105 °
